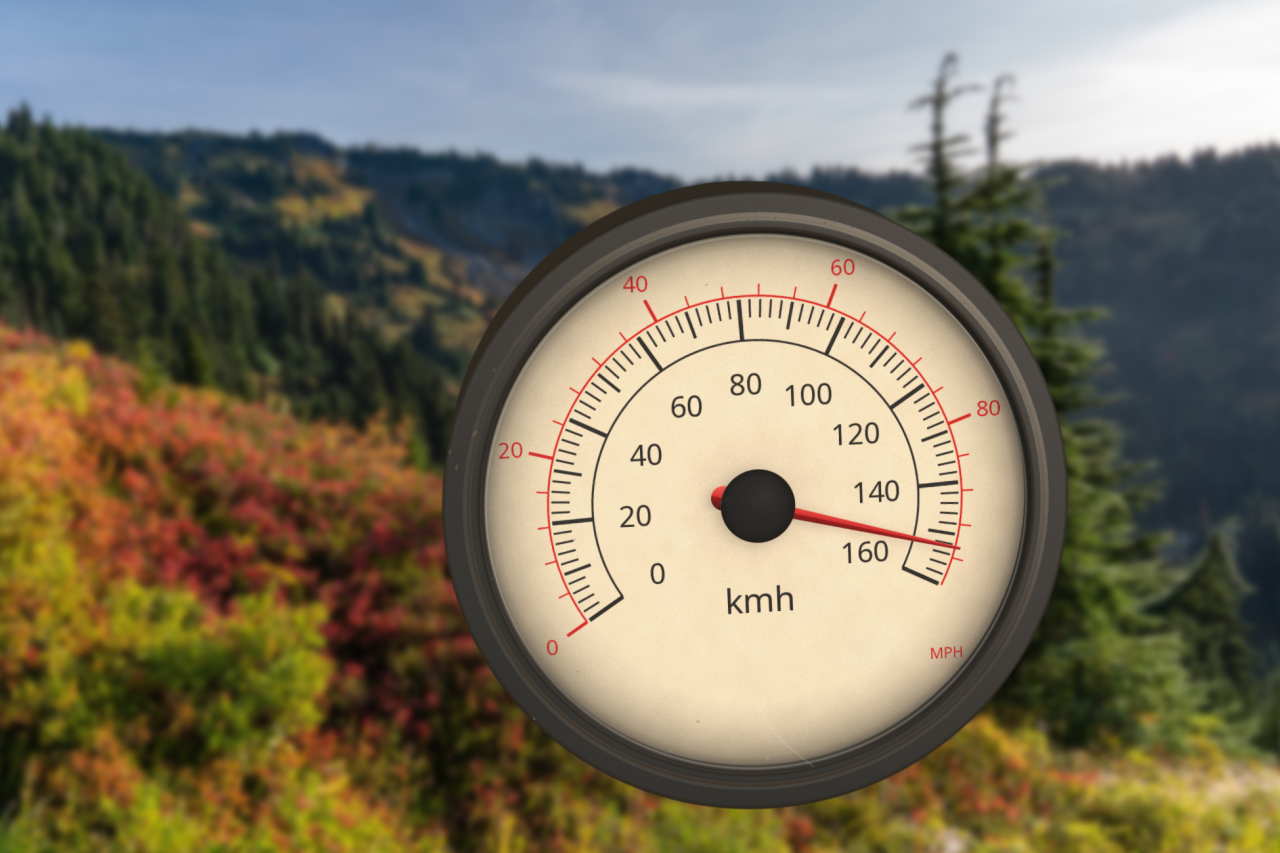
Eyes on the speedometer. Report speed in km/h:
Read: 152 km/h
